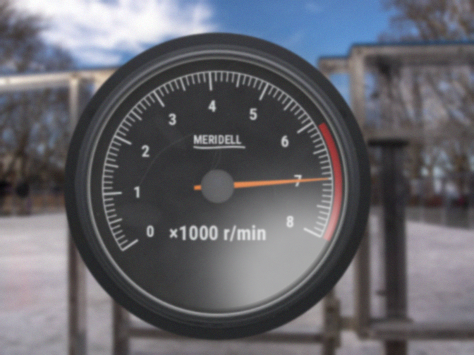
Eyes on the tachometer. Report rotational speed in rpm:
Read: 7000 rpm
